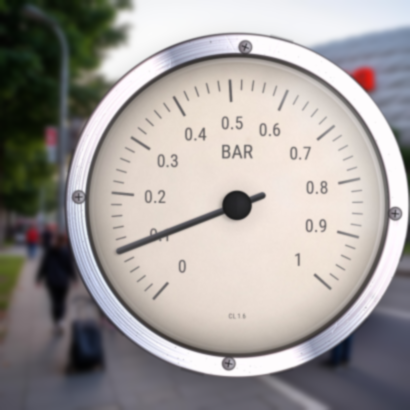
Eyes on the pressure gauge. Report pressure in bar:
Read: 0.1 bar
